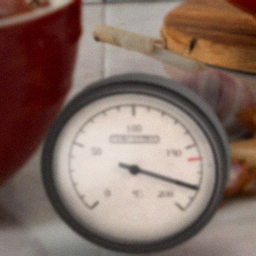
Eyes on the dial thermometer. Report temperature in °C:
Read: 180 °C
